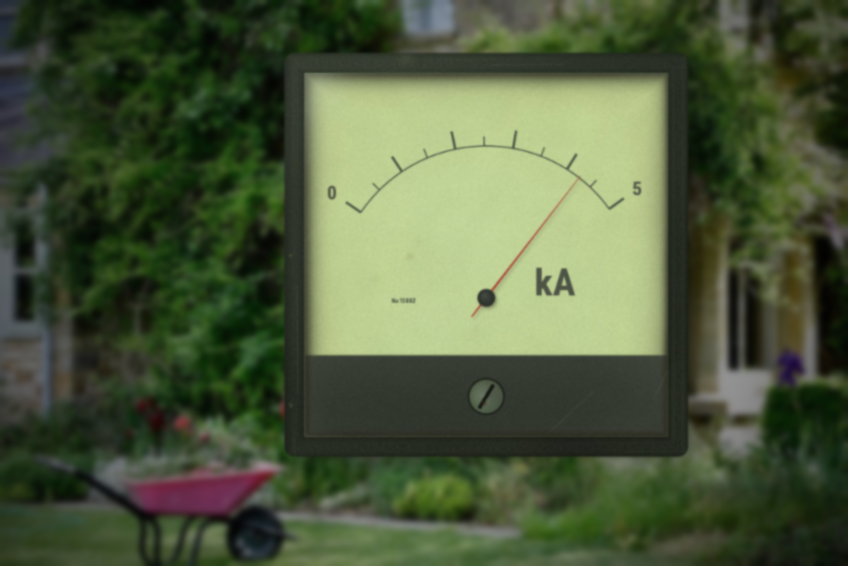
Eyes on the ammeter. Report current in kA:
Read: 4.25 kA
